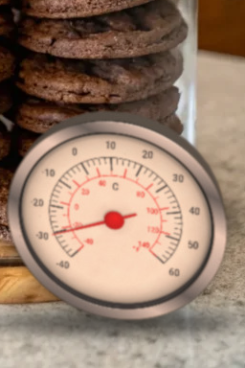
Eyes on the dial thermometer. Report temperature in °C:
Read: -30 °C
